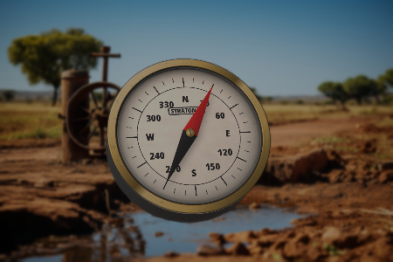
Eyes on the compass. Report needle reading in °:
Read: 30 °
